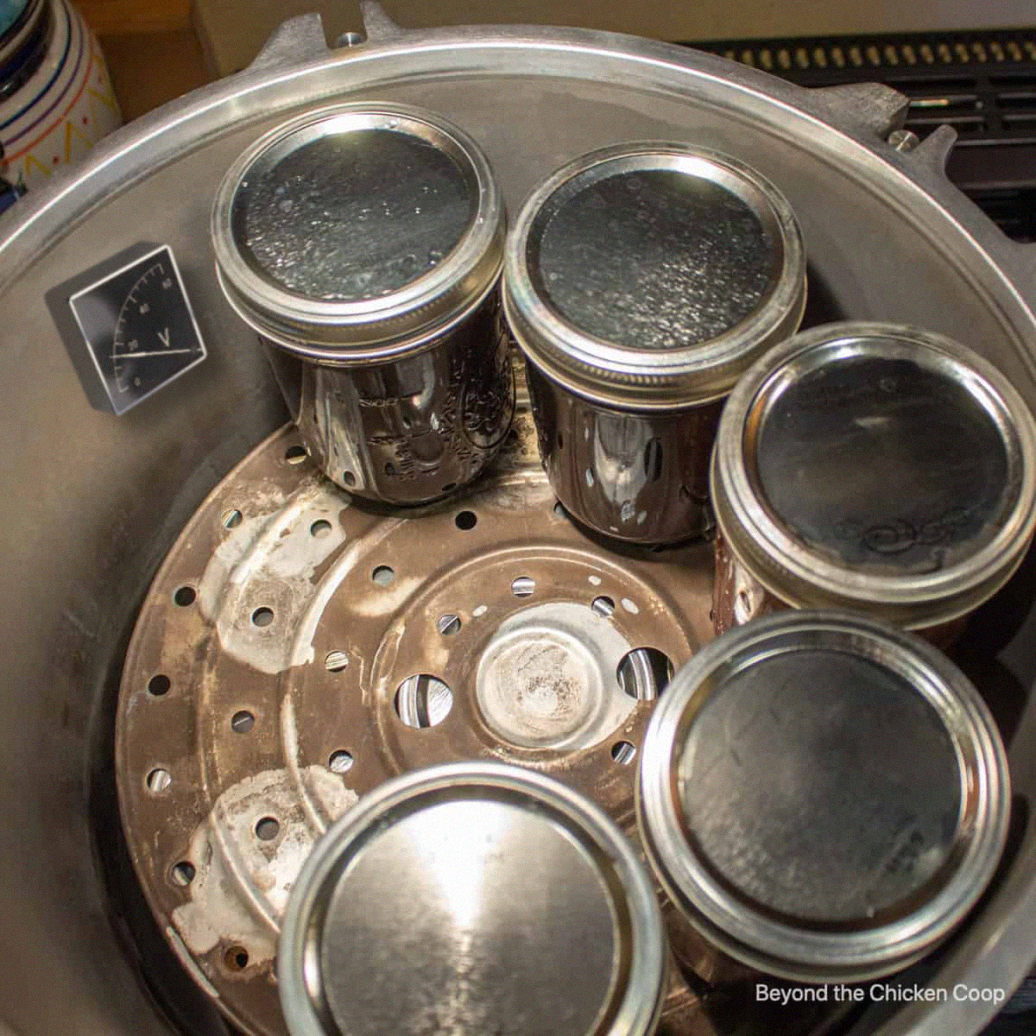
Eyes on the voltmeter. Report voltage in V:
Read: 15 V
